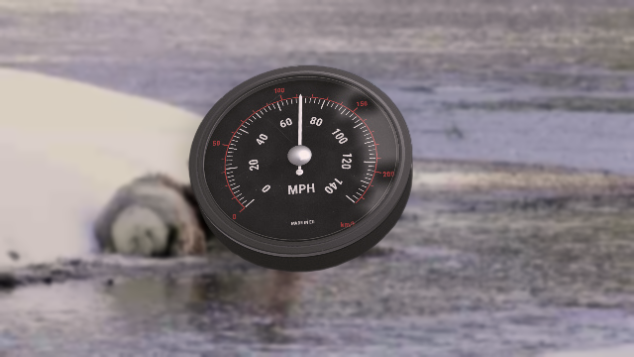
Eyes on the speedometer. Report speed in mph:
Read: 70 mph
